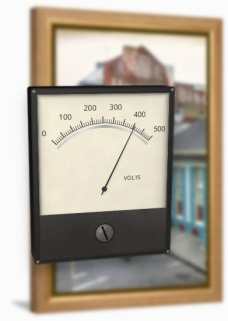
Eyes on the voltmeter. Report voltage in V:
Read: 400 V
